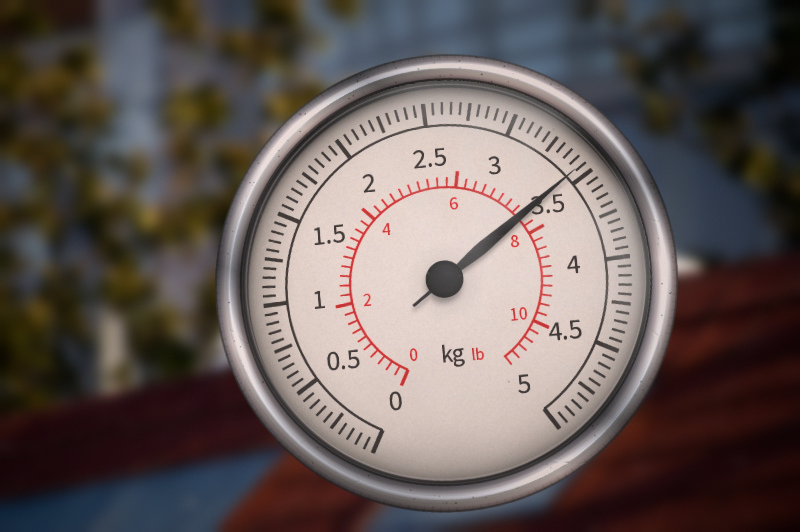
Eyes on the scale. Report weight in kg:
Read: 3.45 kg
